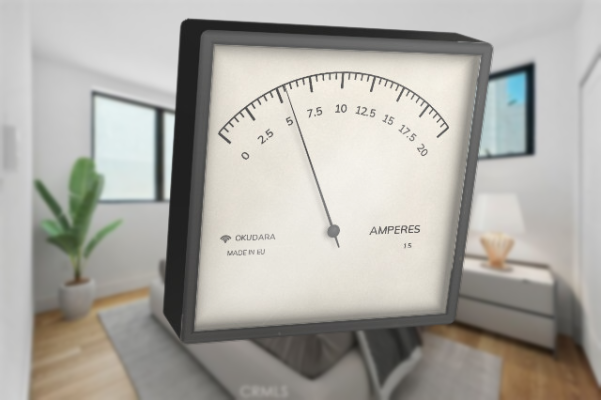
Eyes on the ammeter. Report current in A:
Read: 5.5 A
